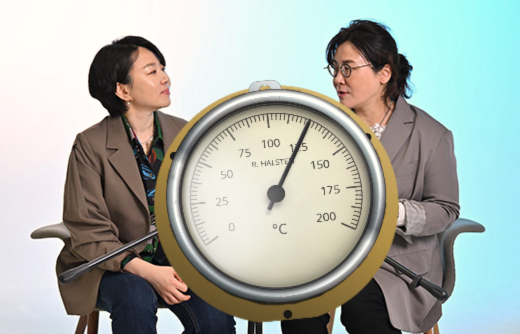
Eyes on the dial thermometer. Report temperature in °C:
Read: 125 °C
